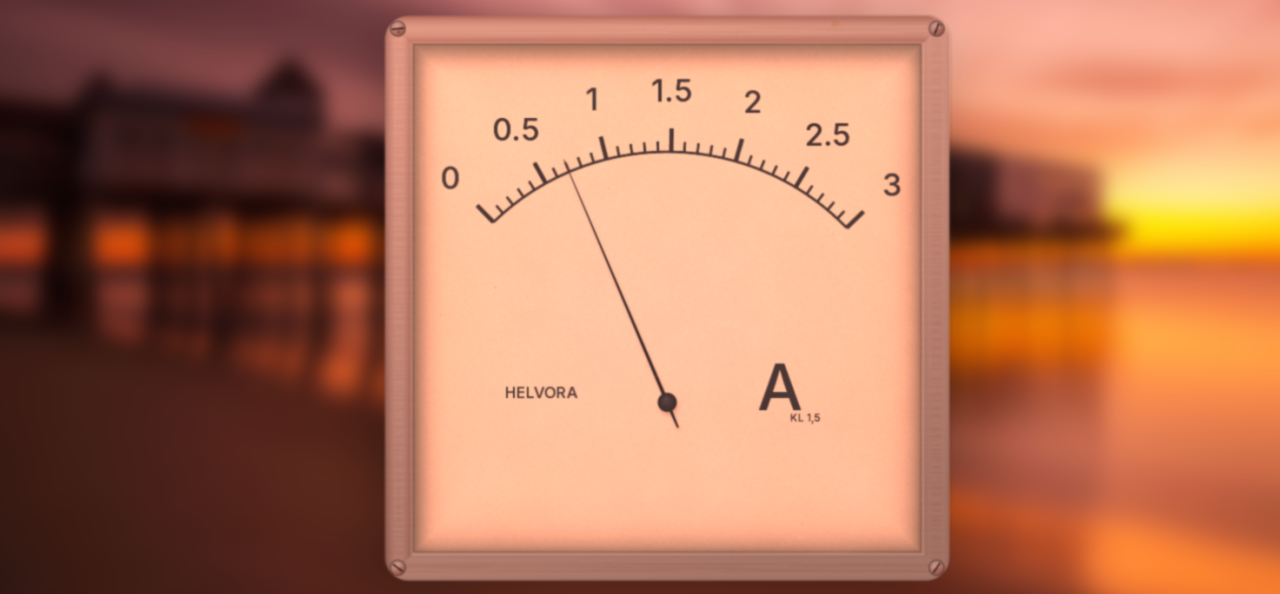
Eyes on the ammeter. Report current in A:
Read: 0.7 A
